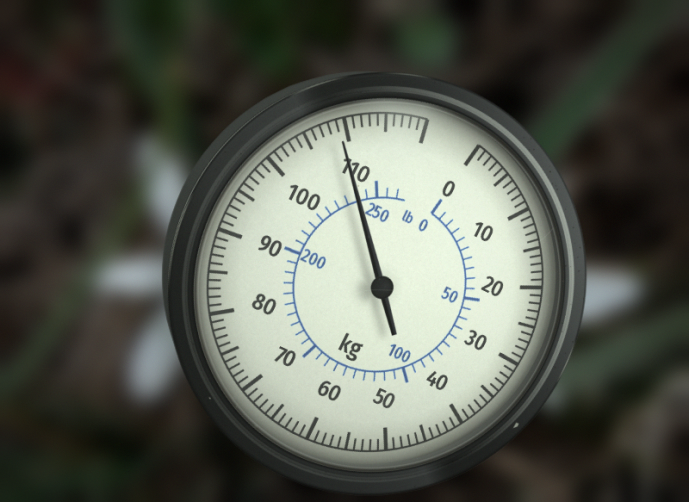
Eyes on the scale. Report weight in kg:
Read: 109 kg
